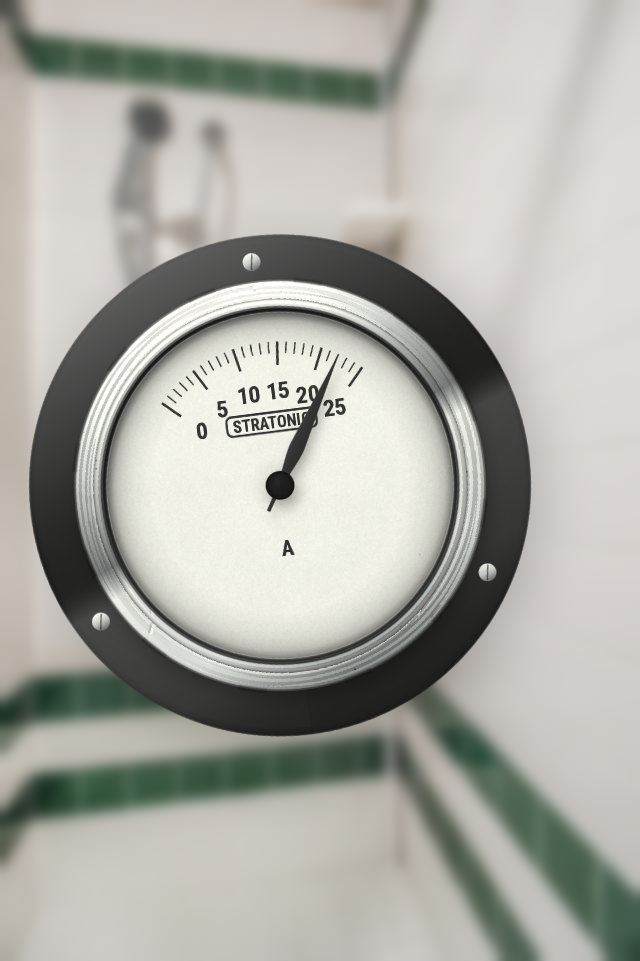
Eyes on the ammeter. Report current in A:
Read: 22 A
